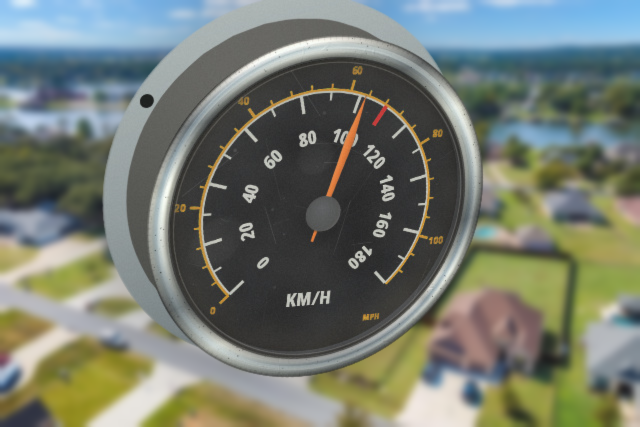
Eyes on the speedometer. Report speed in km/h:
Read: 100 km/h
